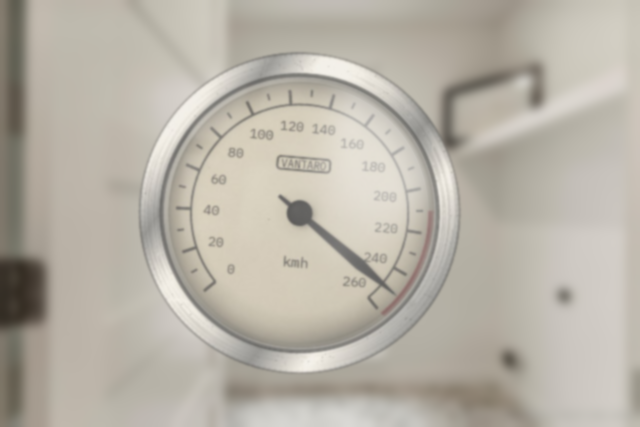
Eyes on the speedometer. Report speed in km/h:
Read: 250 km/h
